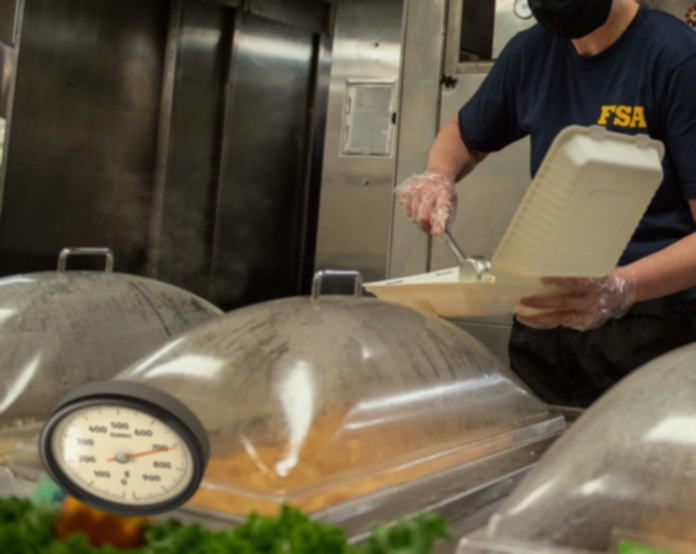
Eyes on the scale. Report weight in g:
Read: 700 g
